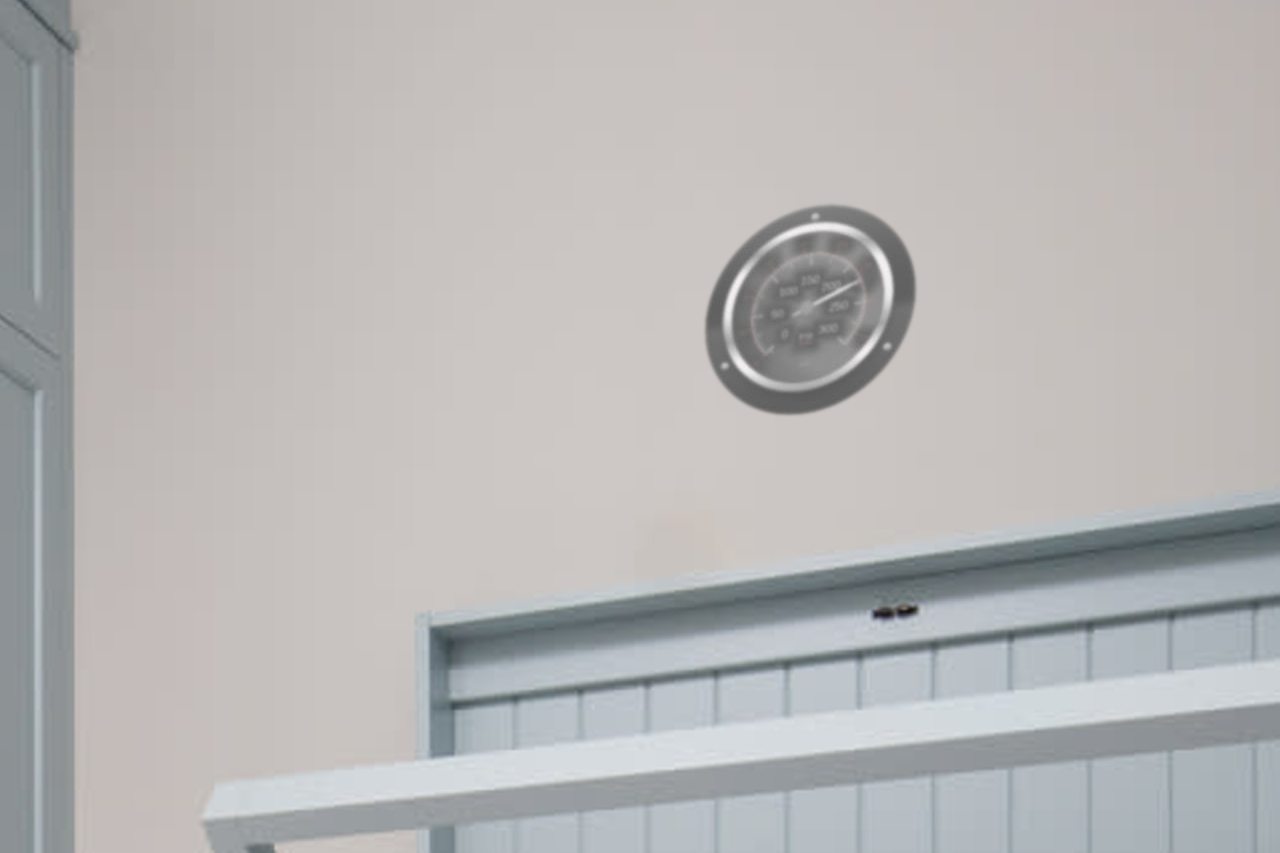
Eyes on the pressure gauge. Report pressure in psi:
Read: 225 psi
